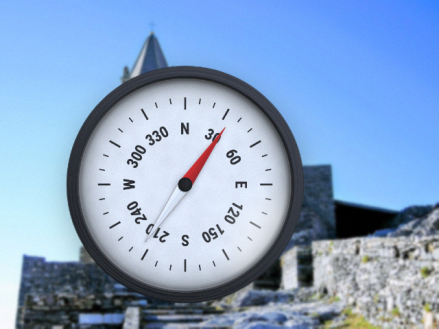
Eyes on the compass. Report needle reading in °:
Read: 35 °
